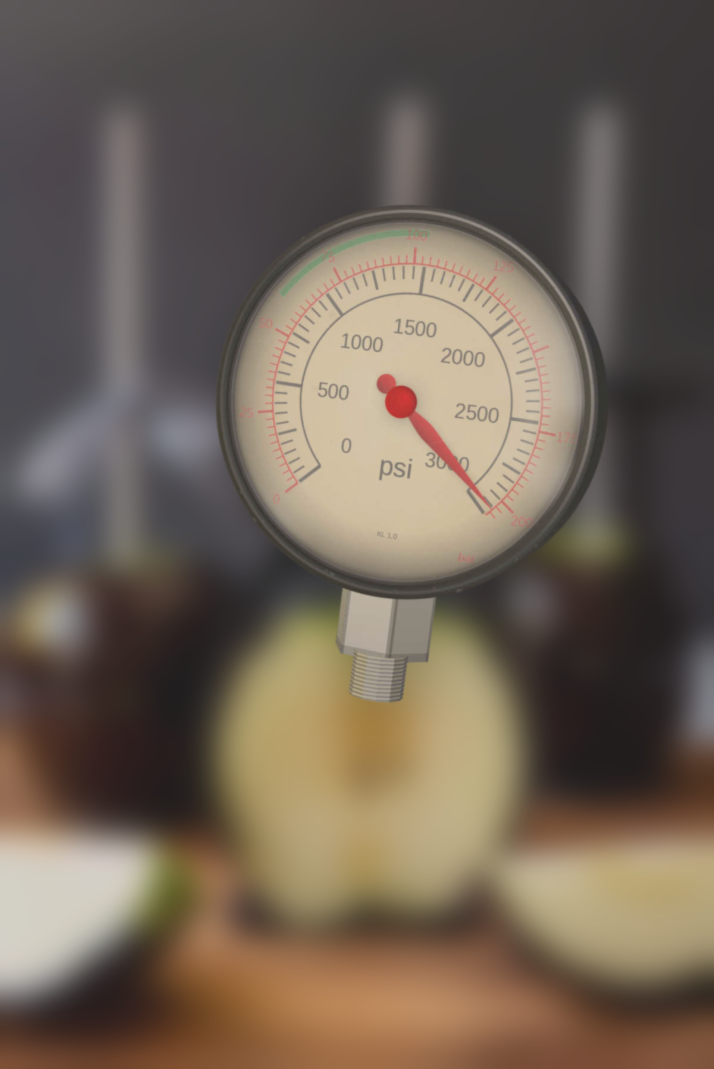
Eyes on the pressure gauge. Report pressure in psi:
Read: 2950 psi
